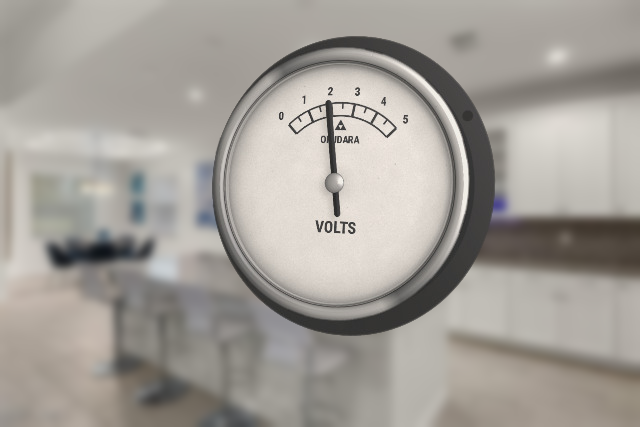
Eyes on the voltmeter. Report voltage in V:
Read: 2 V
